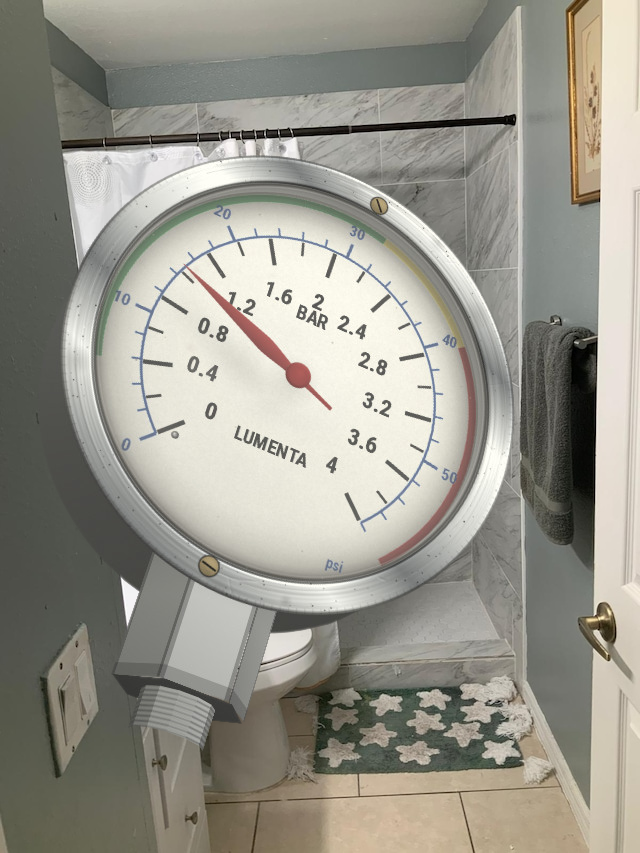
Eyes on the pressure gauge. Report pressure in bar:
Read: 1 bar
